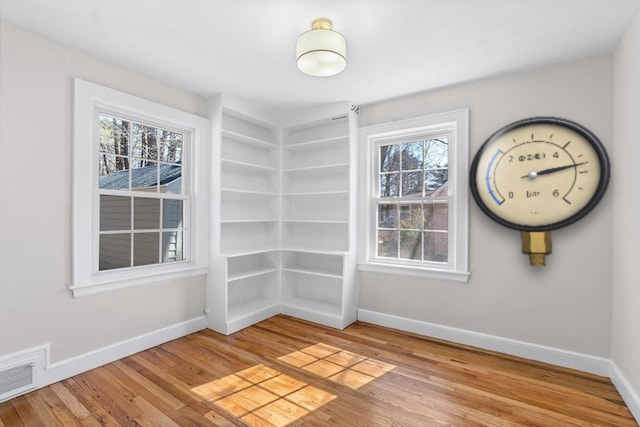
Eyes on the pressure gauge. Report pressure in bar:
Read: 4.75 bar
